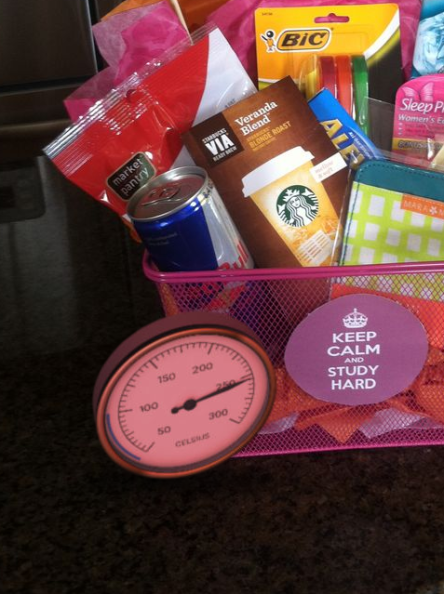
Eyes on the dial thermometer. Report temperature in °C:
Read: 250 °C
